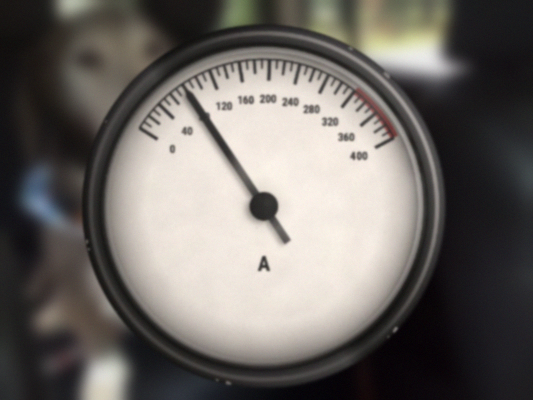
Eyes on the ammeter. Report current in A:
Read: 80 A
